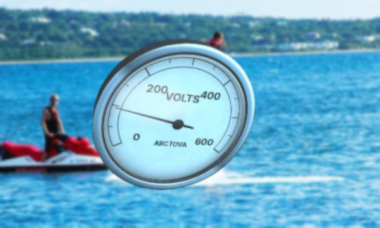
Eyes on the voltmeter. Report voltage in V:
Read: 100 V
